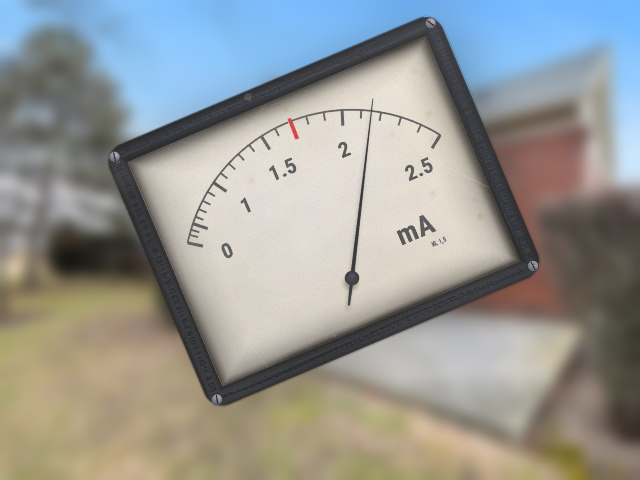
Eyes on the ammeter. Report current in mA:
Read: 2.15 mA
